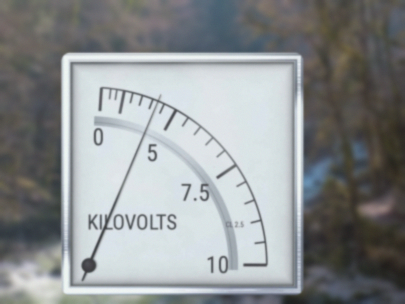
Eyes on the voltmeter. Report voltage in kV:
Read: 4.25 kV
